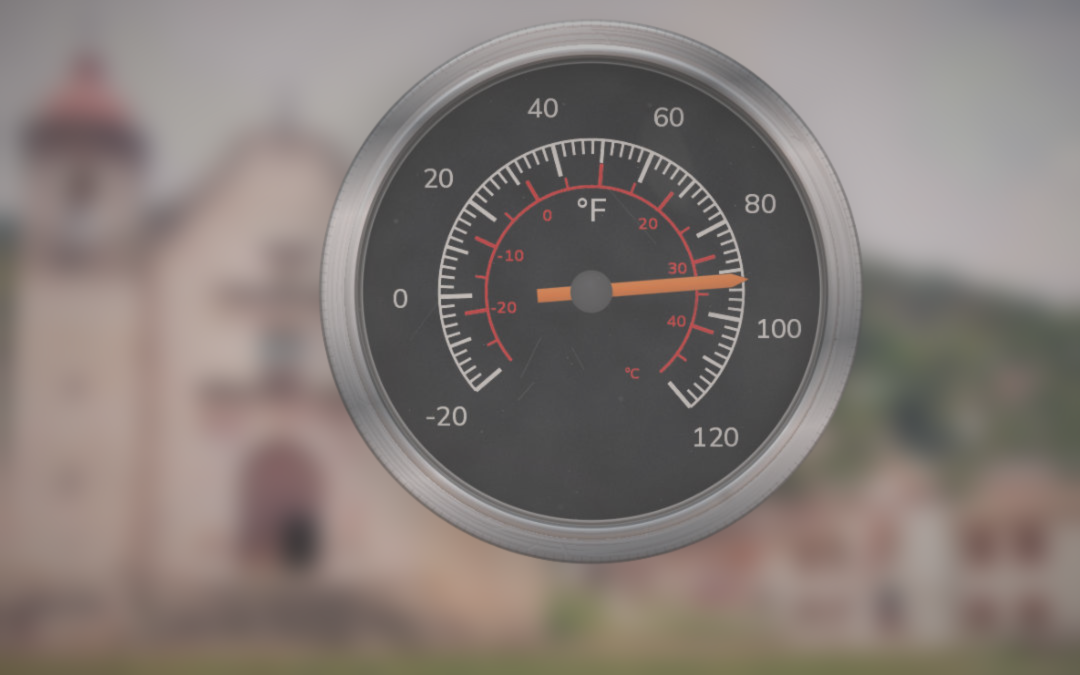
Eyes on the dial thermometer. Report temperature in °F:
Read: 92 °F
